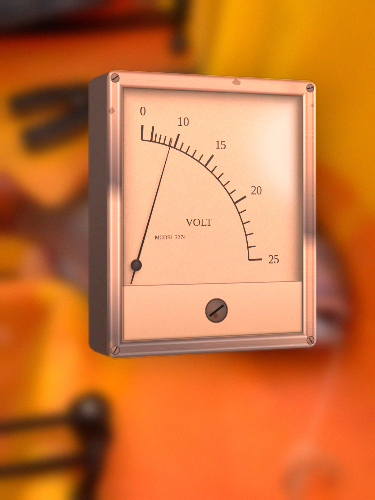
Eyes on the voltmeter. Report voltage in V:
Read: 9 V
